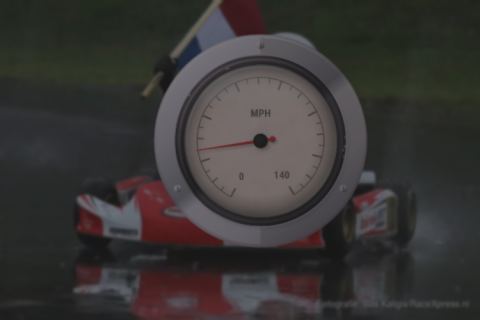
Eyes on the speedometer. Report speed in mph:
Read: 25 mph
